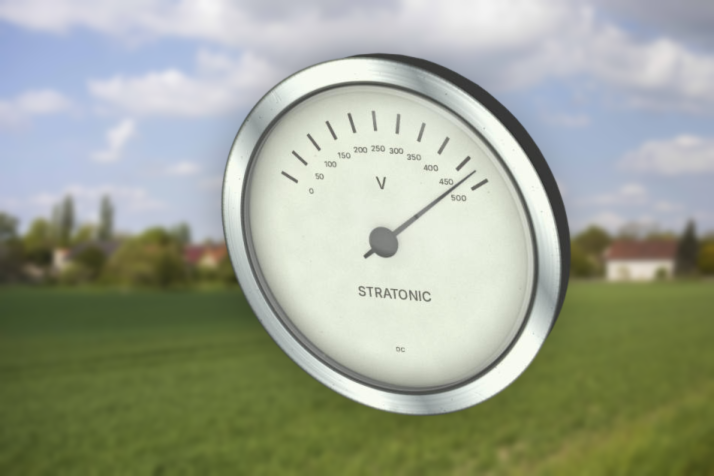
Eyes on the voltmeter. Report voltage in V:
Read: 475 V
